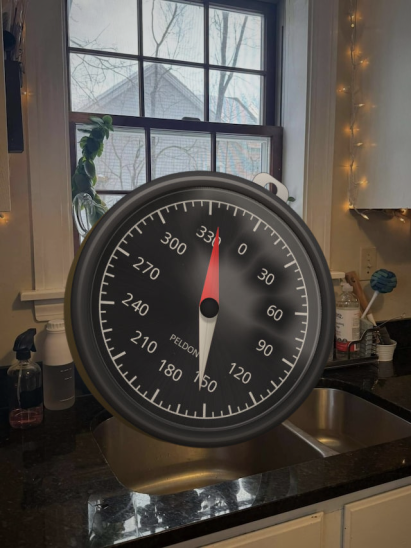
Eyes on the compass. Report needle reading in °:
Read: 335 °
